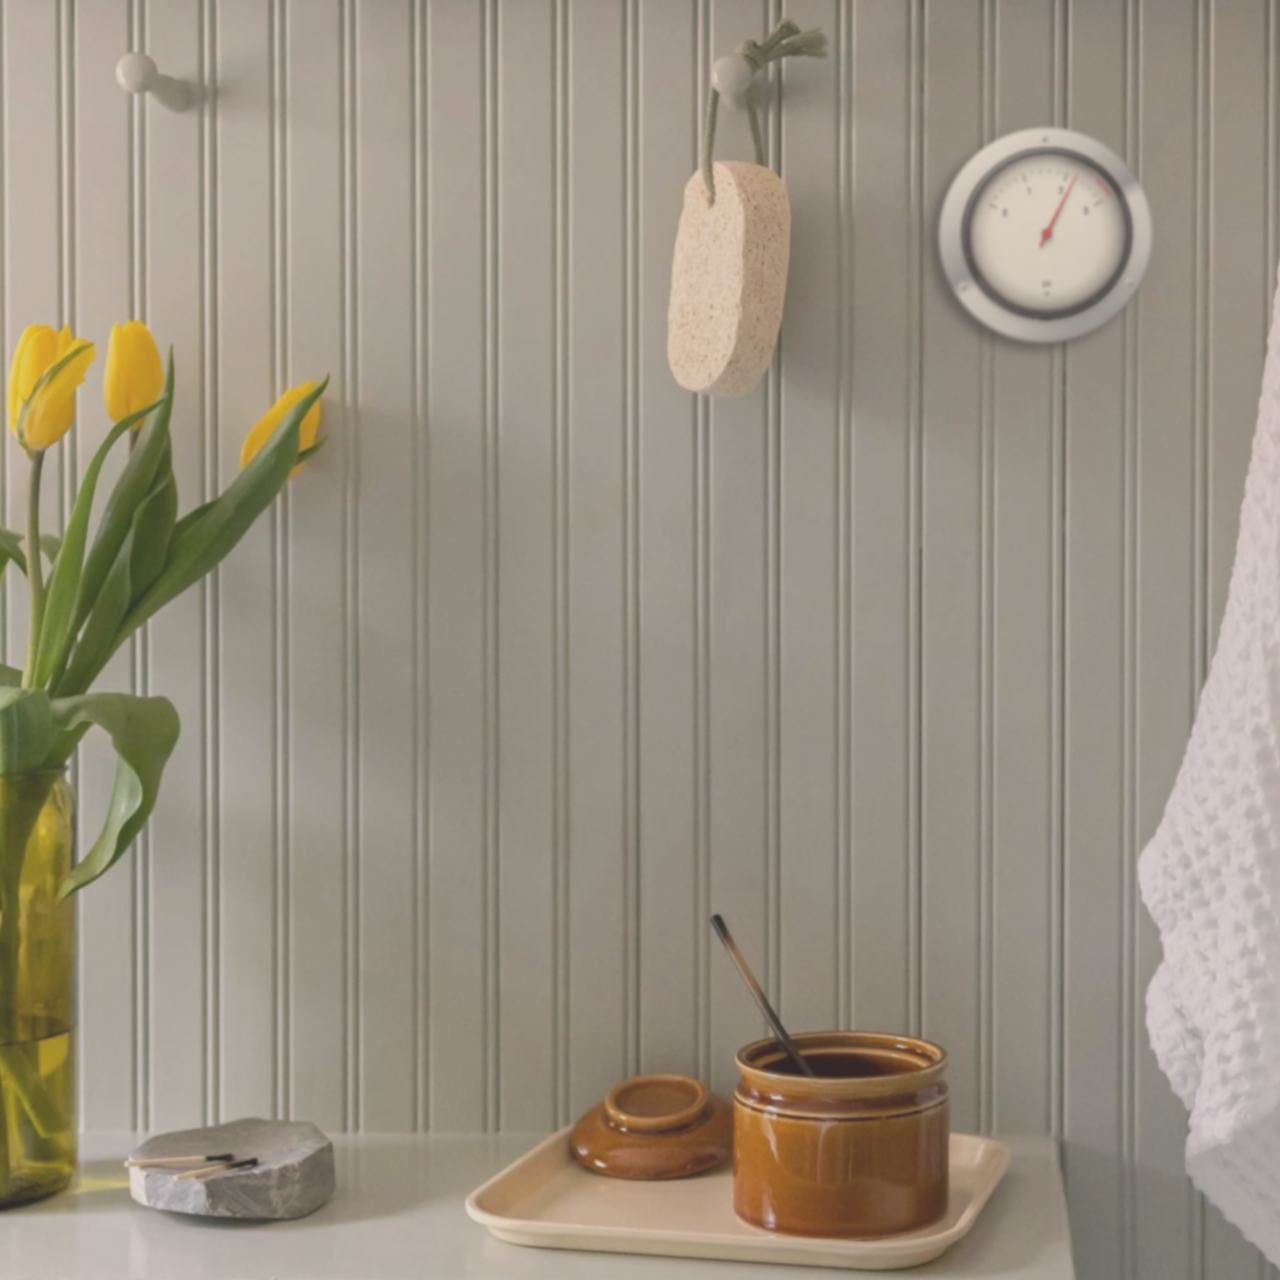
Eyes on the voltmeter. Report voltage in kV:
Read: 2.2 kV
